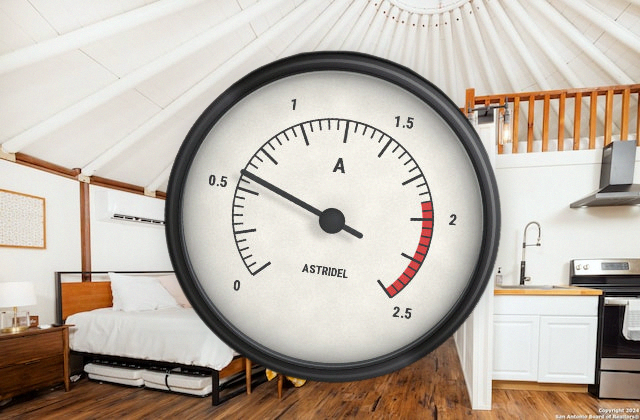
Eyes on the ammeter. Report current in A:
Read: 0.6 A
